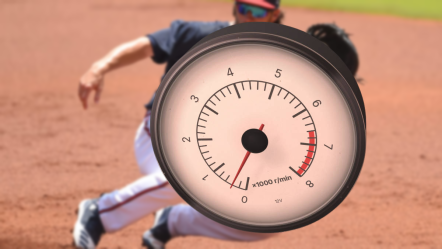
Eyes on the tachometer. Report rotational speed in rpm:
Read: 400 rpm
